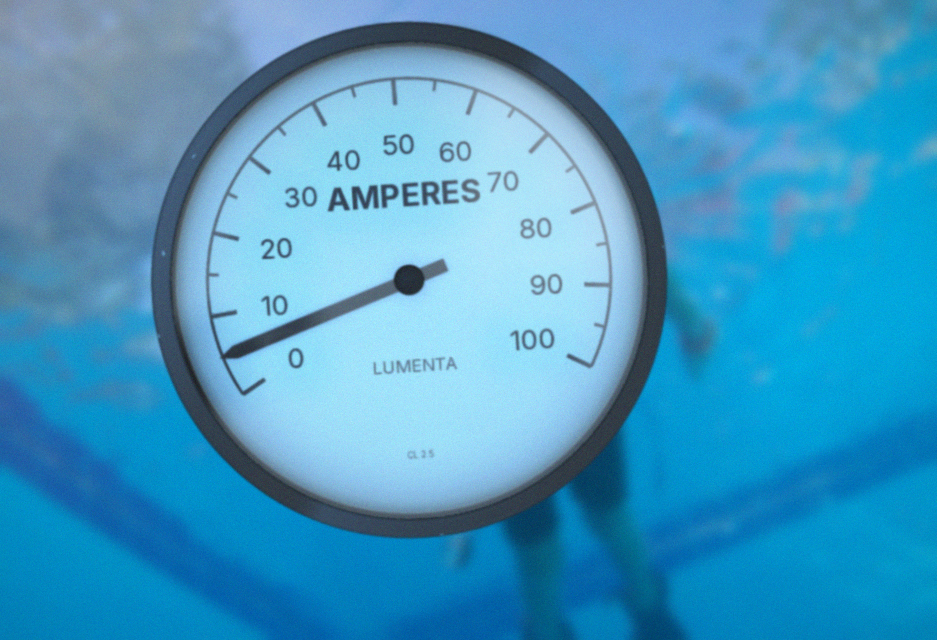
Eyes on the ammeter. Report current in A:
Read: 5 A
